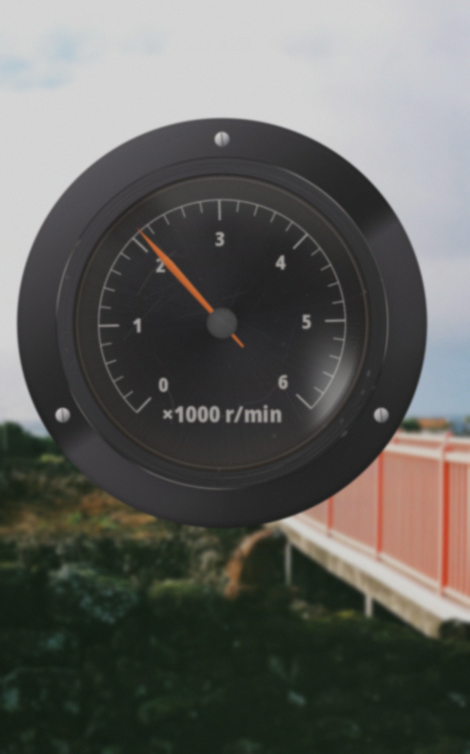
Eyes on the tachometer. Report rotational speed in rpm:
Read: 2100 rpm
